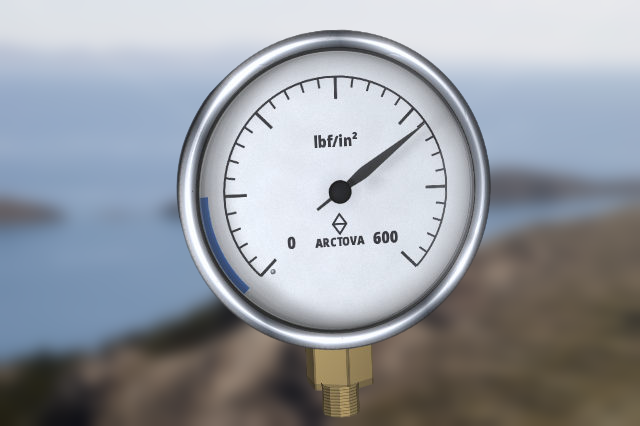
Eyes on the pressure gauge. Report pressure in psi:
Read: 420 psi
